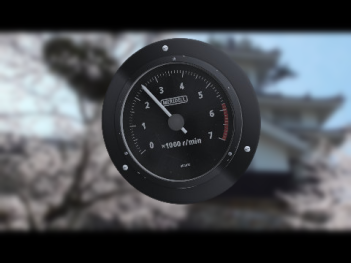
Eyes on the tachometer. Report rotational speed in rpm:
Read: 2500 rpm
